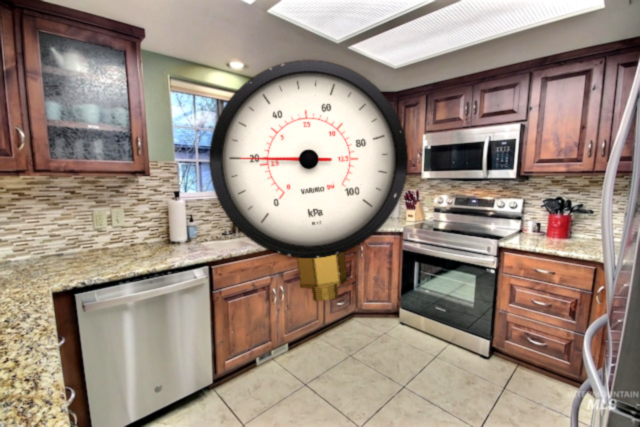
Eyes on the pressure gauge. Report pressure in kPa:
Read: 20 kPa
